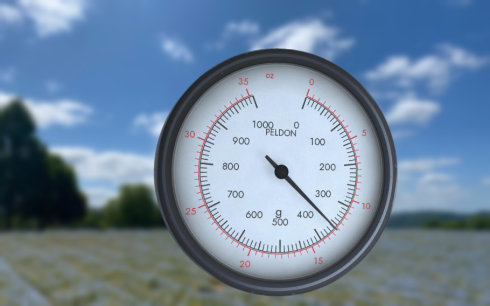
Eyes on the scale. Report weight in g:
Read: 360 g
